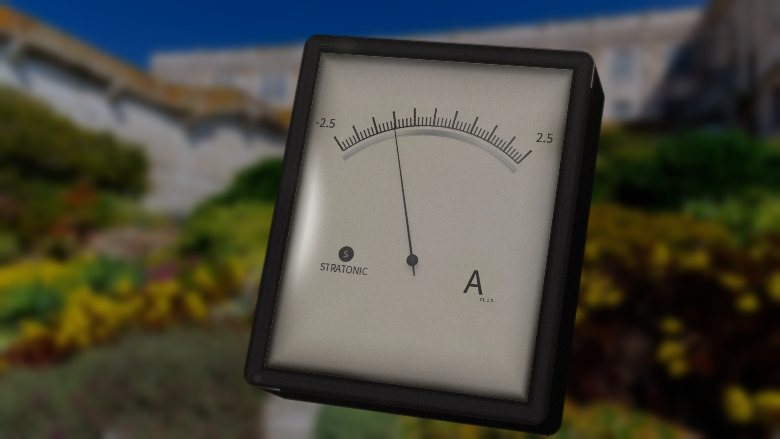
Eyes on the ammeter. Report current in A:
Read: -1 A
